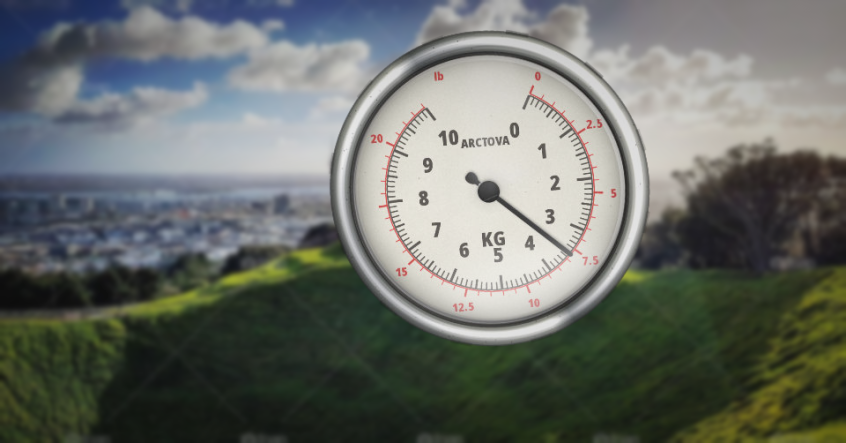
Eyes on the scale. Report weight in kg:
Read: 3.5 kg
